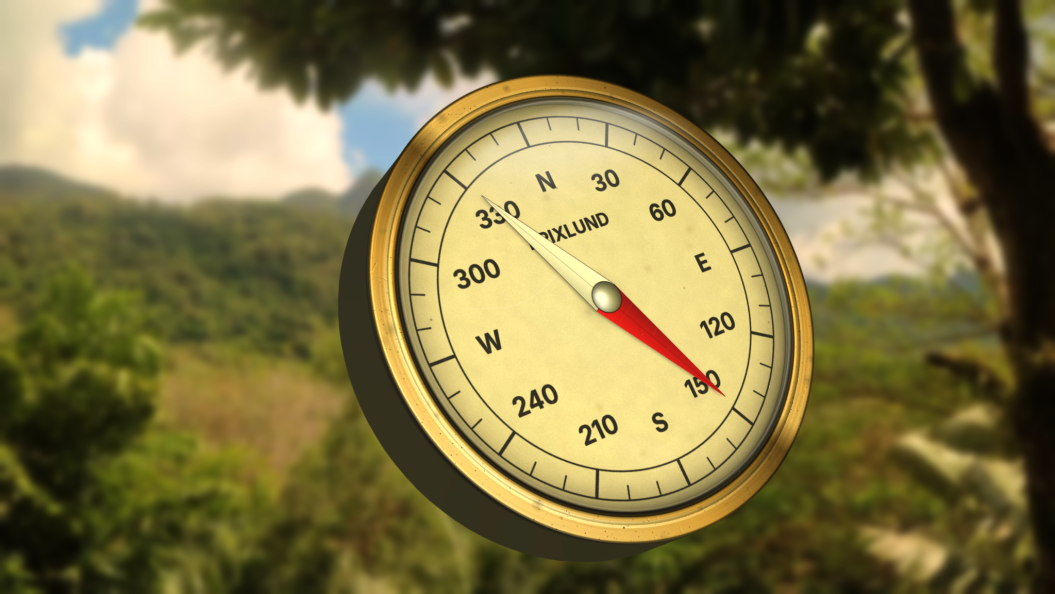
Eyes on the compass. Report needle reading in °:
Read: 150 °
